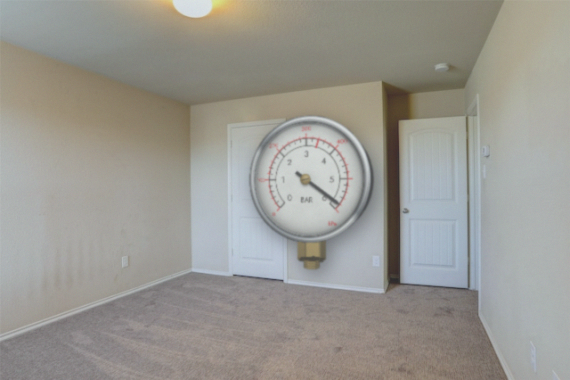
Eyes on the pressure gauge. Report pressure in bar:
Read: 5.8 bar
